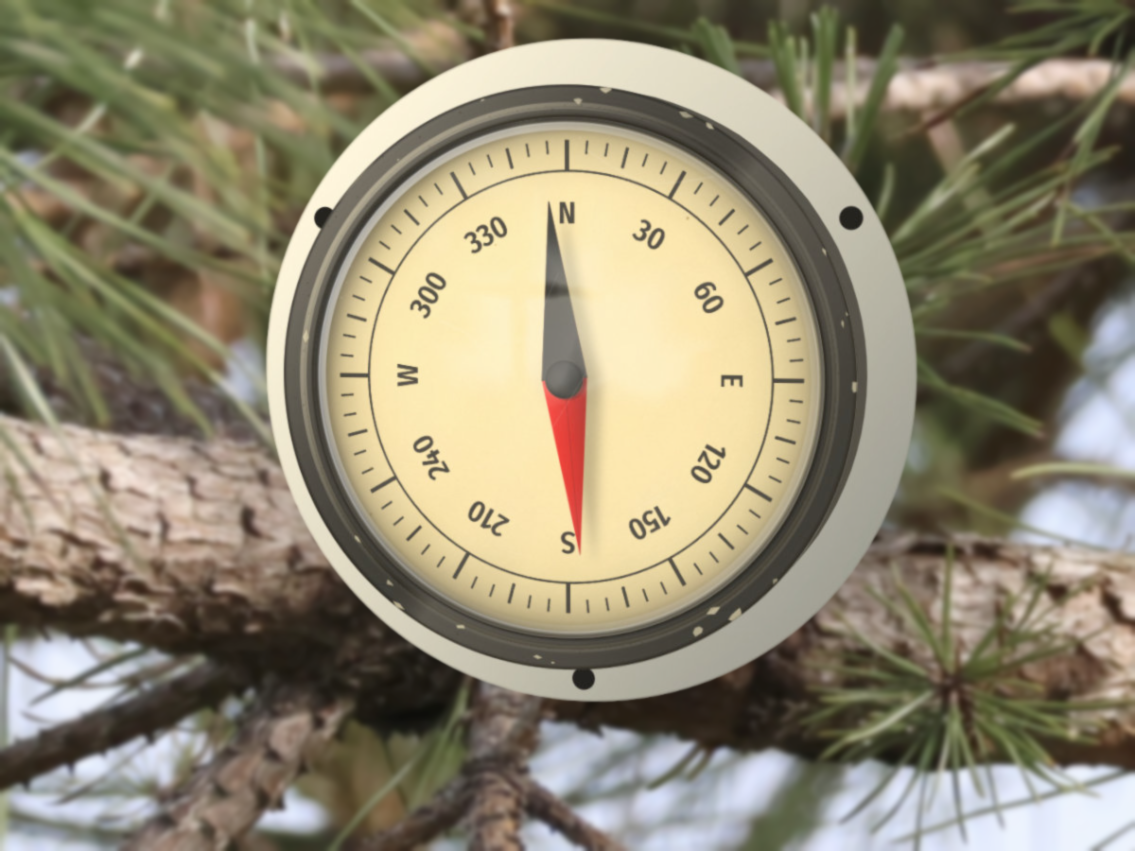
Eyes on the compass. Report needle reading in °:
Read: 175 °
